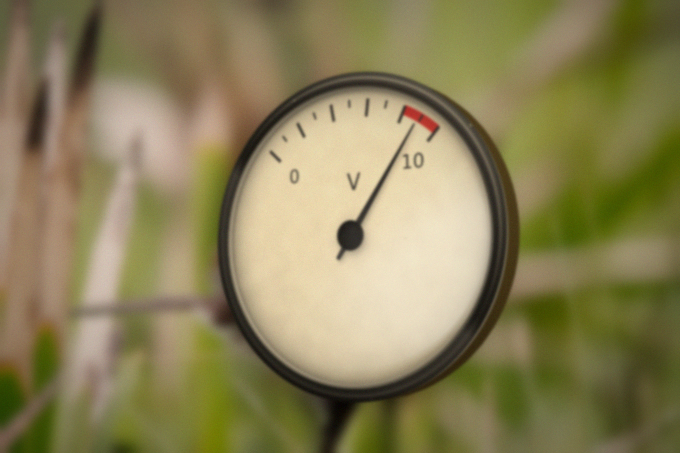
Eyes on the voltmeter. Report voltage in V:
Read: 9 V
